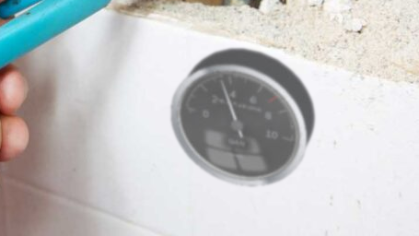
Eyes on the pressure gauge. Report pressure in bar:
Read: 3.5 bar
